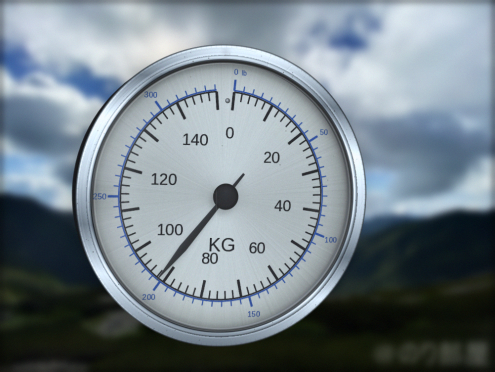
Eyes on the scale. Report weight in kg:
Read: 92 kg
